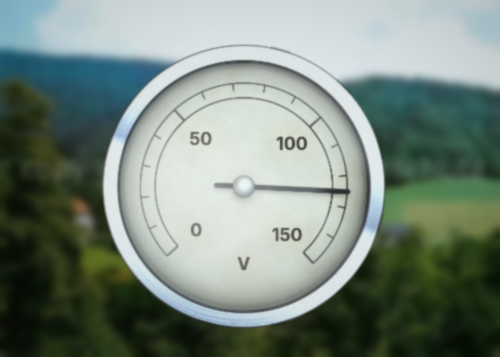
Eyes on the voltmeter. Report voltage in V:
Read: 125 V
